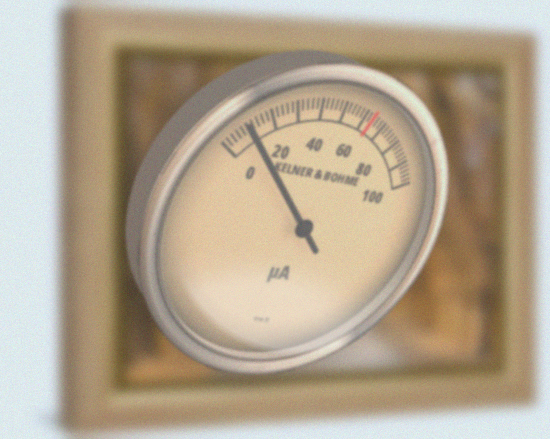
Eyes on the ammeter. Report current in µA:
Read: 10 µA
